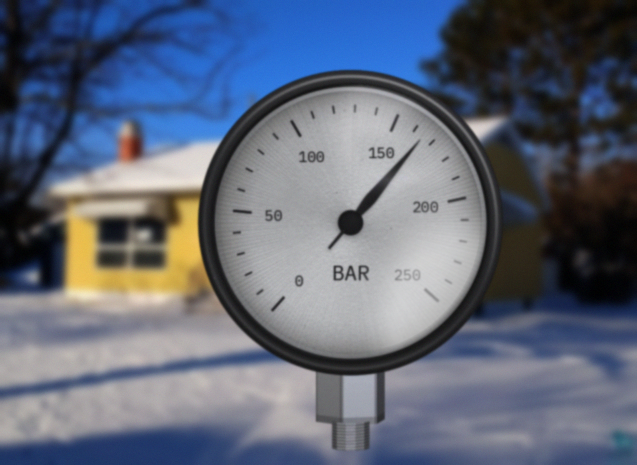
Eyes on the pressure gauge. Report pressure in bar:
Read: 165 bar
